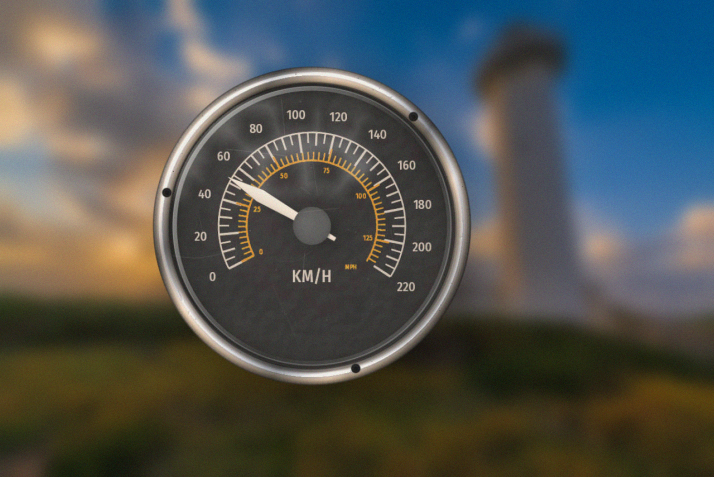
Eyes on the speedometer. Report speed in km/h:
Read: 52.5 km/h
